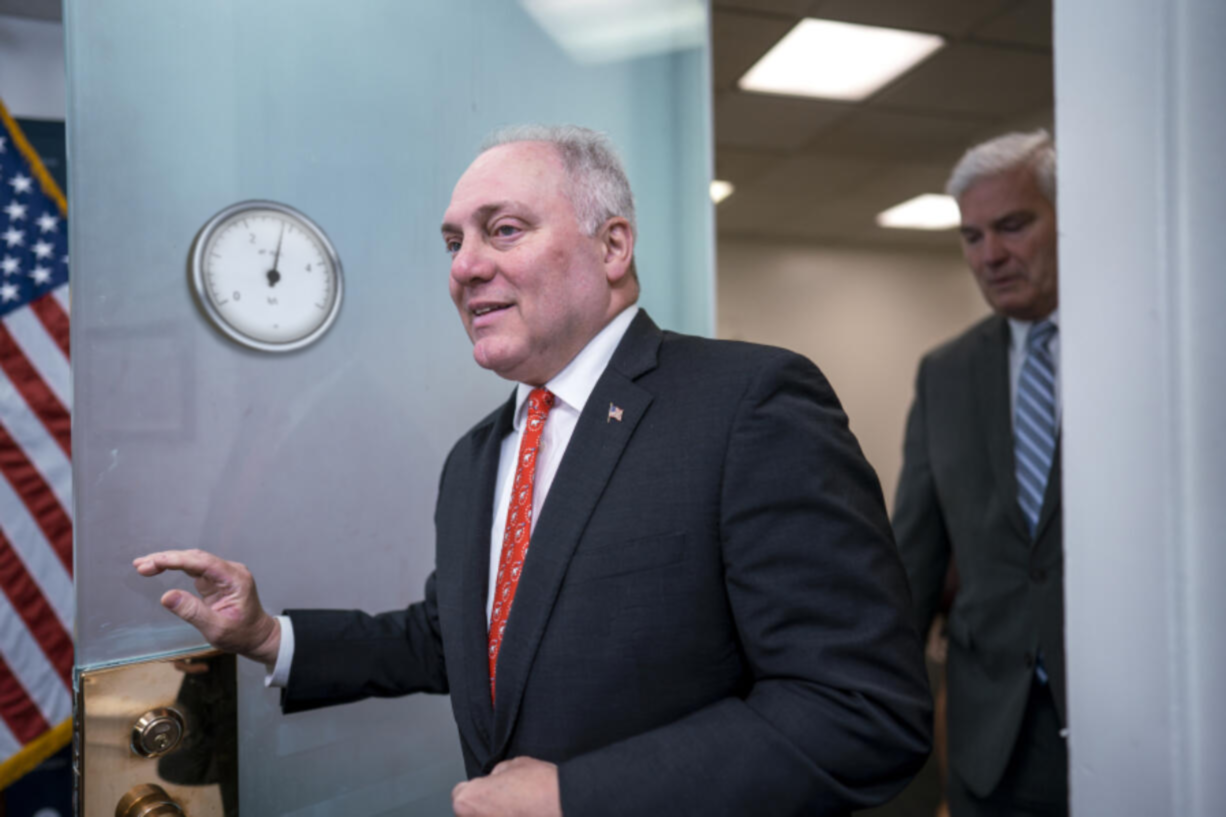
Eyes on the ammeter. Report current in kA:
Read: 2.8 kA
